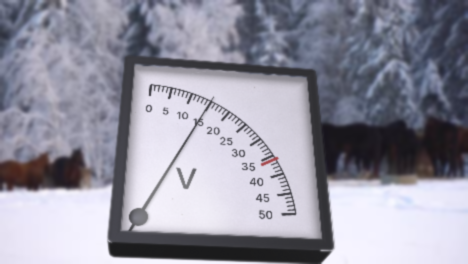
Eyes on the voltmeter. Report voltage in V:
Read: 15 V
